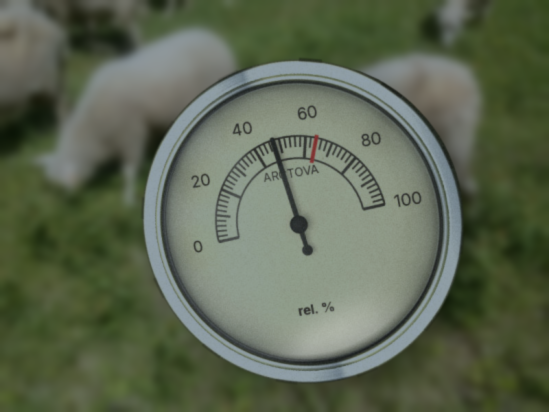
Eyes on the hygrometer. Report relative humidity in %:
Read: 48 %
